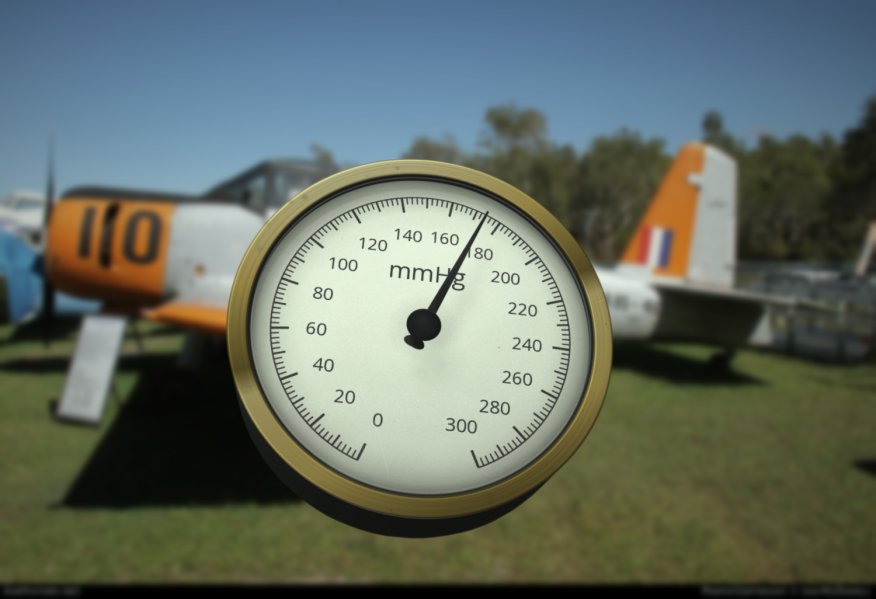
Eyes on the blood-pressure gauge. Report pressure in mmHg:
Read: 174 mmHg
